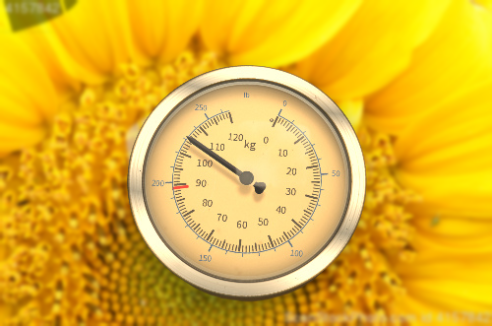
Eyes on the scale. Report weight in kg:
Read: 105 kg
